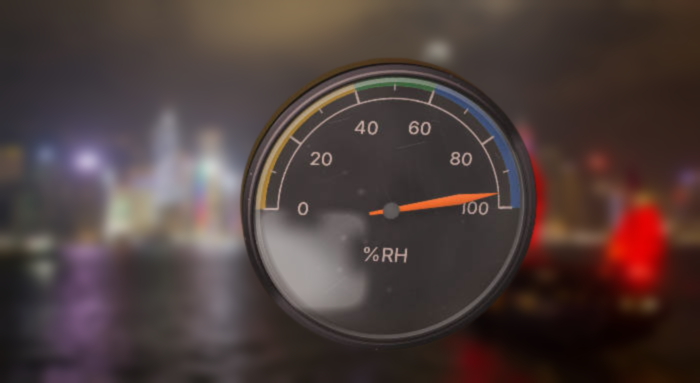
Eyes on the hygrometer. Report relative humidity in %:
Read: 95 %
